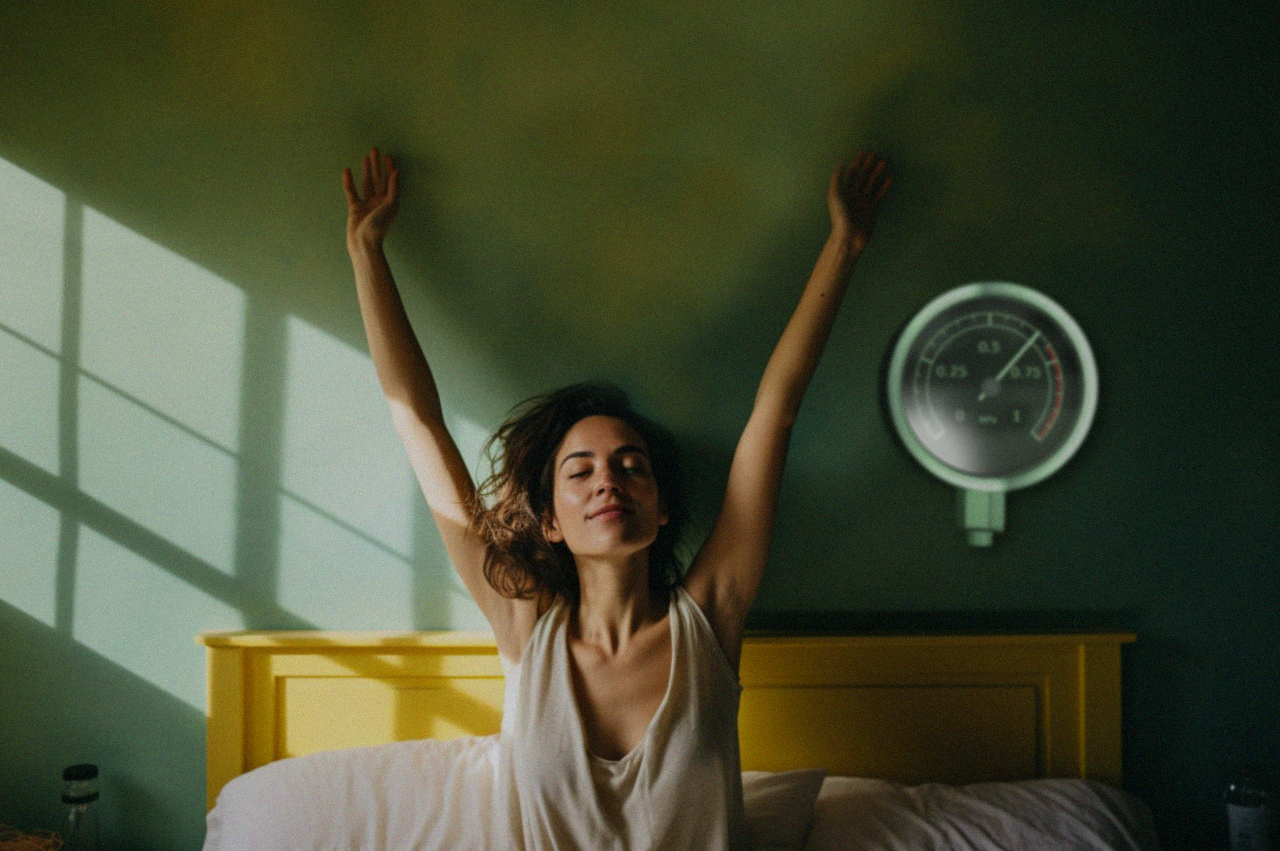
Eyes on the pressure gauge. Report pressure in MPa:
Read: 0.65 MPa
